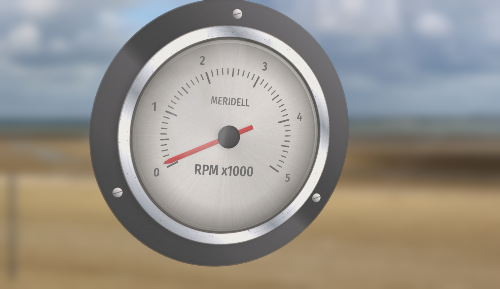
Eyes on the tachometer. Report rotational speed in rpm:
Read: 100 rpm
